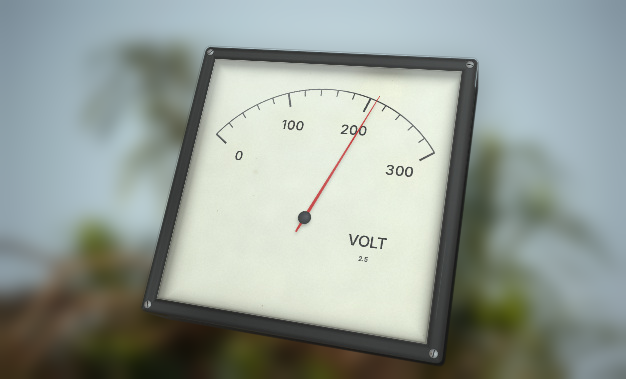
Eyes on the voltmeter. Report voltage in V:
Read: 210 V
